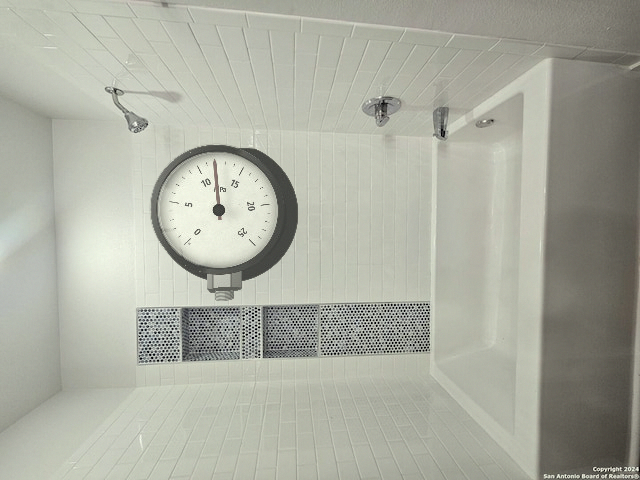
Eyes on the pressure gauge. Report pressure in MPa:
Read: 12 MPa
